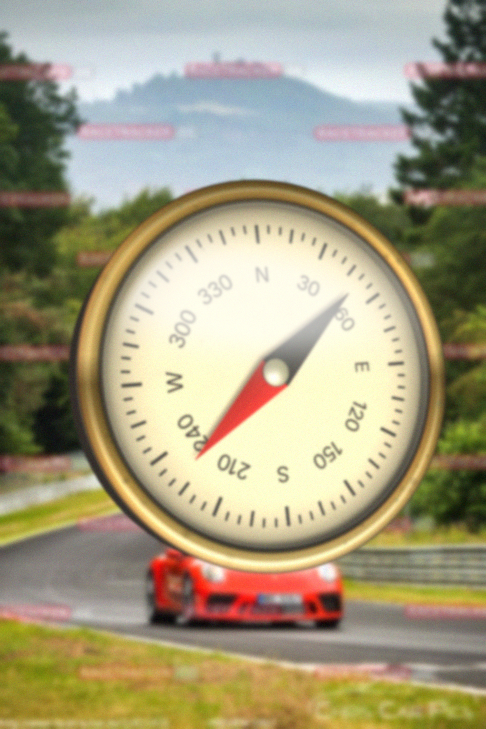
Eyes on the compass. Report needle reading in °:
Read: 230 °
